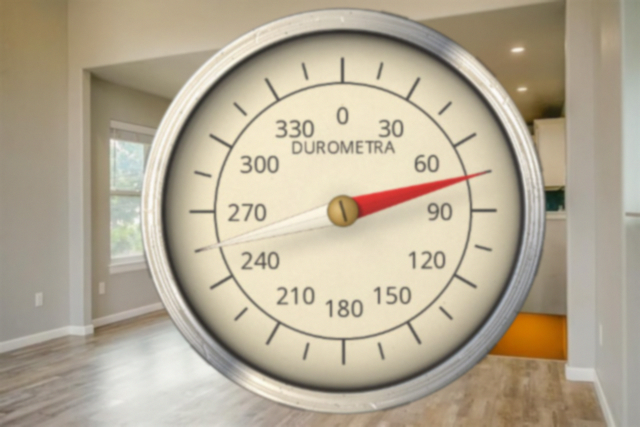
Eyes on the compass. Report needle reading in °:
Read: 75 °
